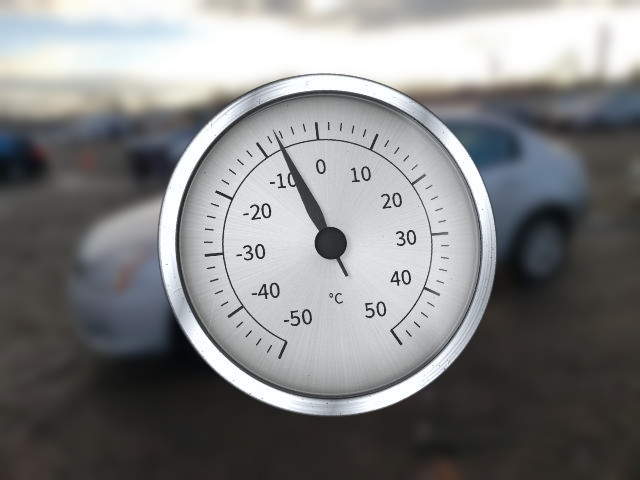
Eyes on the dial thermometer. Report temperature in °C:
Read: -7 °C
